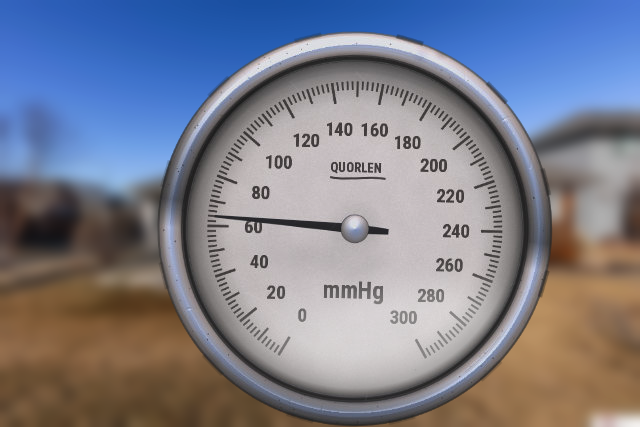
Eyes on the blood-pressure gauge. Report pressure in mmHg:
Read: 64 mmHg
